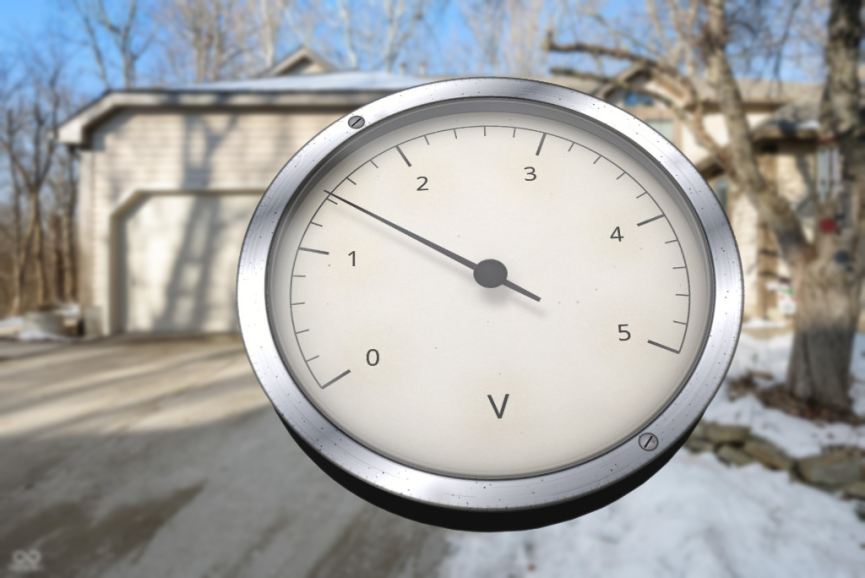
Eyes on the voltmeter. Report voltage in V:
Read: 1.4 V
